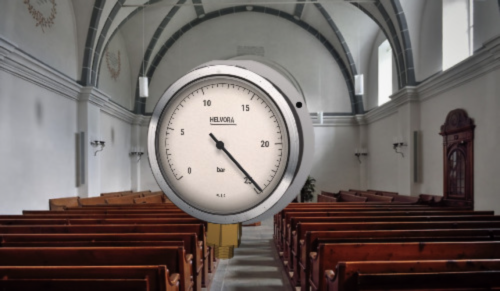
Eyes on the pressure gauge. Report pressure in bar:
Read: 24.5 bar
